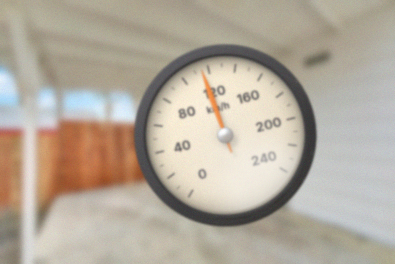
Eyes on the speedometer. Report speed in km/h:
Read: 115 km/h
